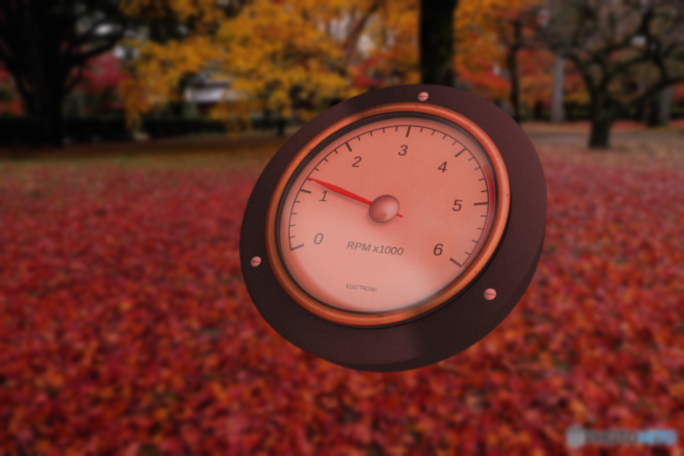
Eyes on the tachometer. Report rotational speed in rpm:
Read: 1200 rpm
